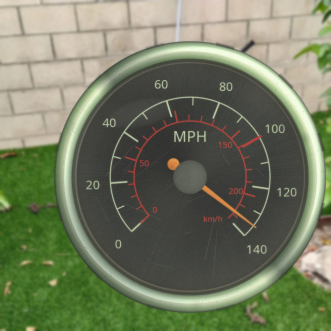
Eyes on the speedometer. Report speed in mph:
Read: 135 mph
